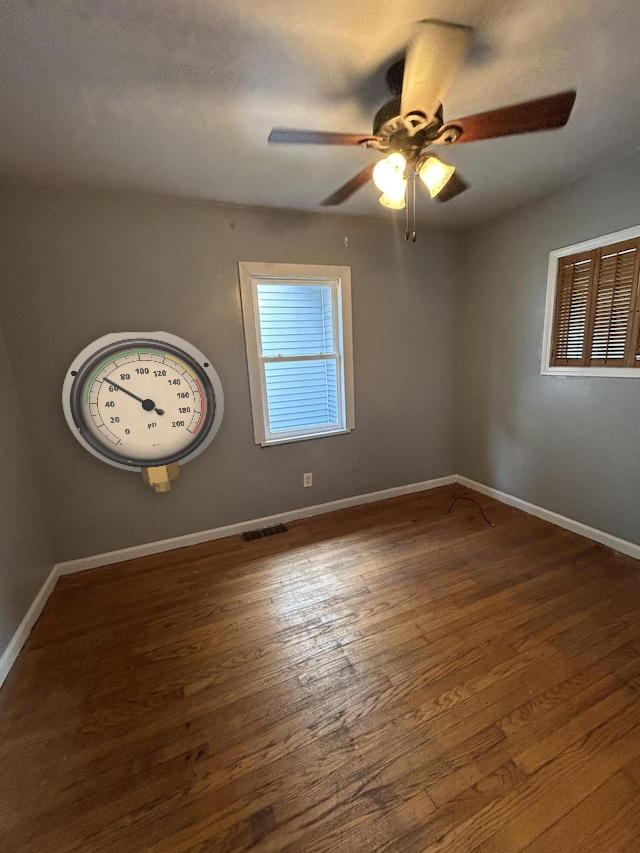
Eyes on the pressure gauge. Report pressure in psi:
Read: 65 psi
